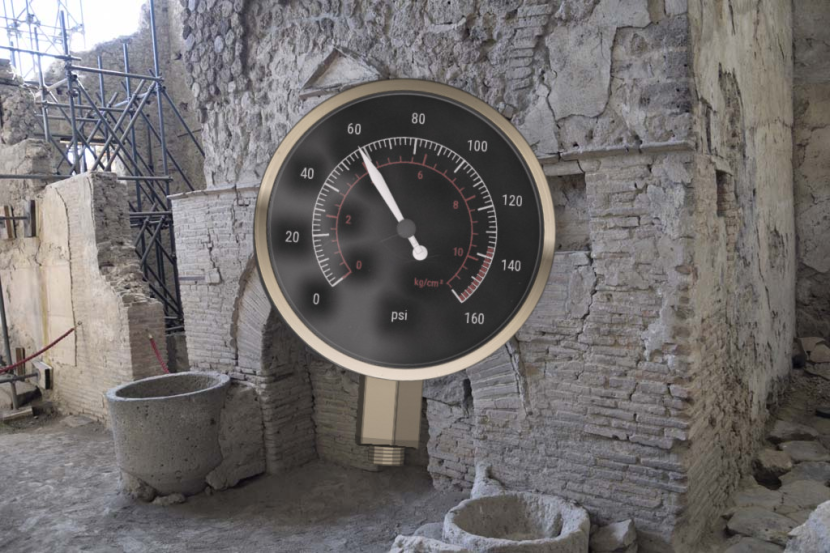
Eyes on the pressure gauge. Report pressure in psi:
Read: 58 psi
